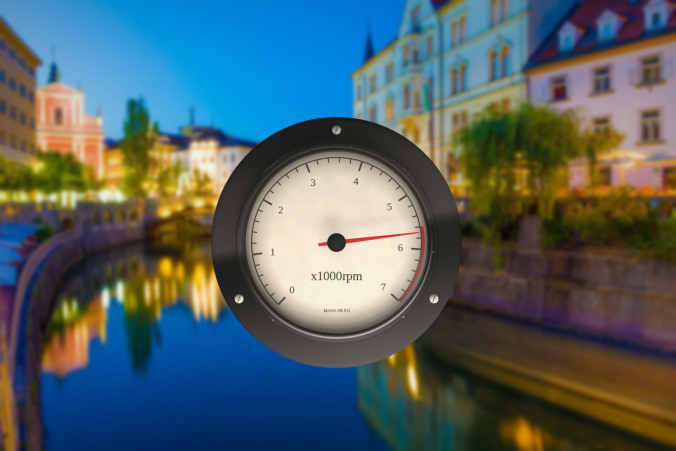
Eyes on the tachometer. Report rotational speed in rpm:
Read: 5700 rpm
